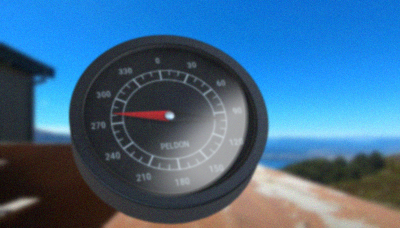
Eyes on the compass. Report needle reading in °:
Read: 280 °
